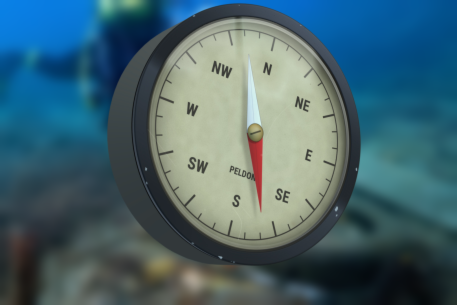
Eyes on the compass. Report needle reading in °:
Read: 160 °
